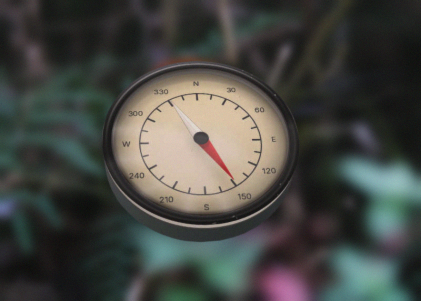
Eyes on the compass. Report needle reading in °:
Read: 150 °
